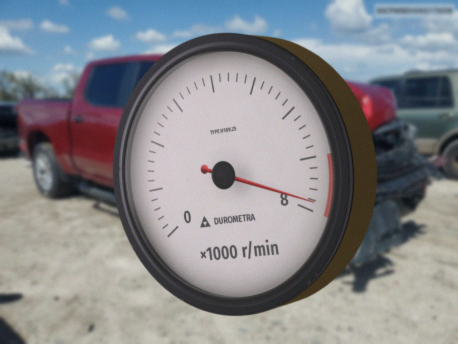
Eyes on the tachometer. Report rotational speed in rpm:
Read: 7800 rpm
